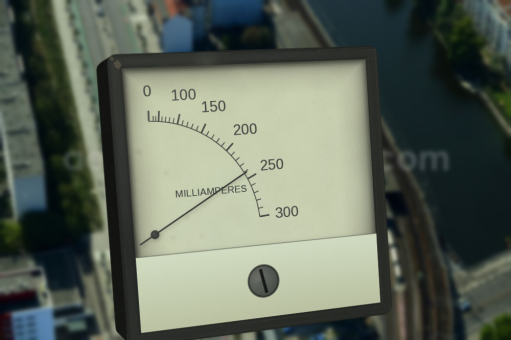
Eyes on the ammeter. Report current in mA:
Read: 240 mA
